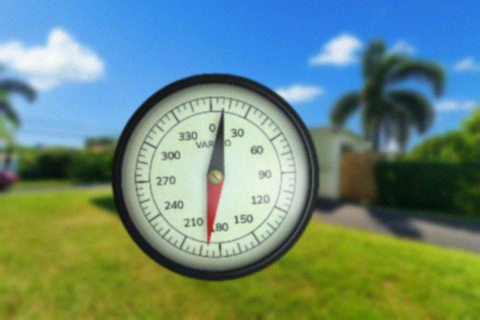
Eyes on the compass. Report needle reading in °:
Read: 190 °
